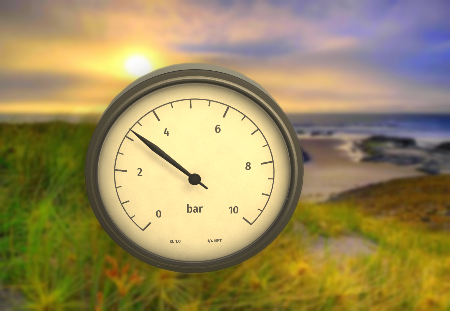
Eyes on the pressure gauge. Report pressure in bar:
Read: 3.25 bar
